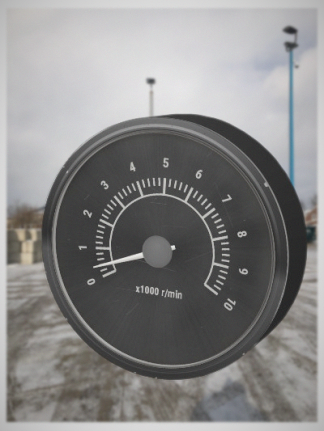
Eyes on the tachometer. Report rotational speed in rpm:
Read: 400 rpm
